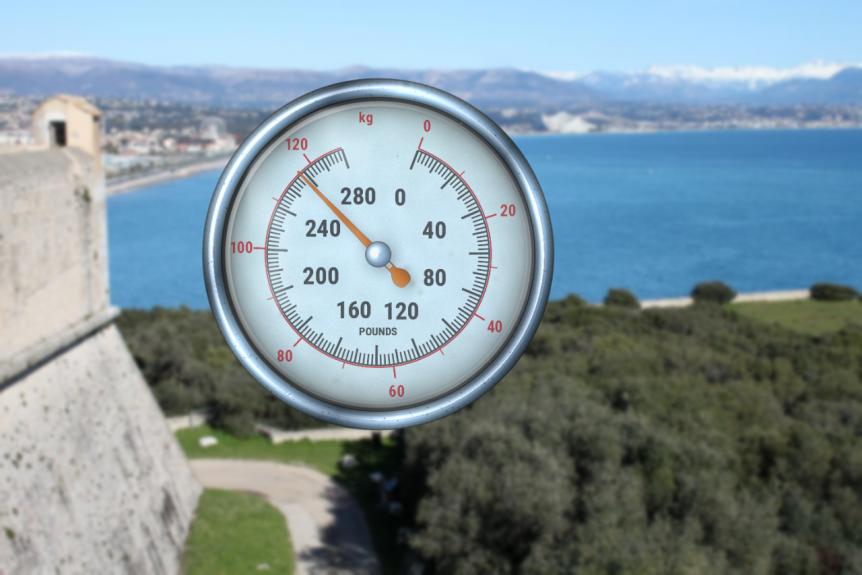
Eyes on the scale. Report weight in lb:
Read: 258 lb
